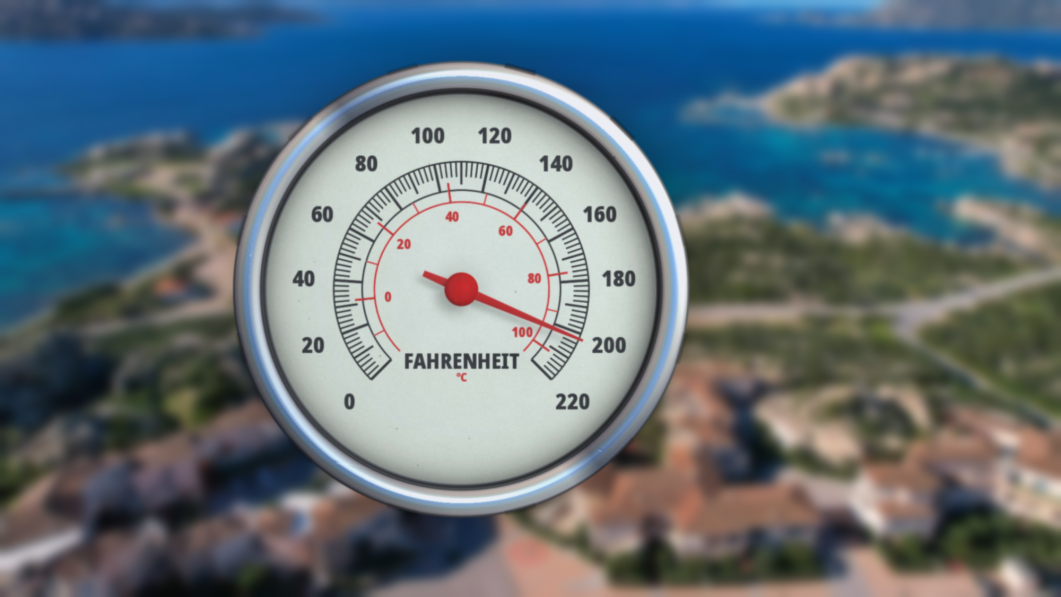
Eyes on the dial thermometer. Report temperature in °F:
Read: 202 °F
